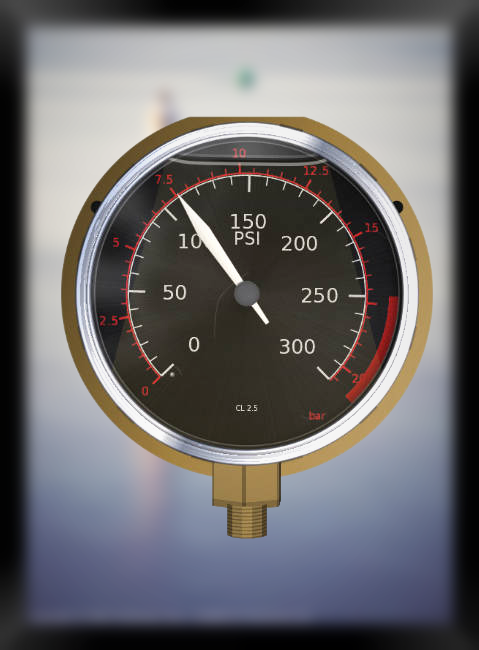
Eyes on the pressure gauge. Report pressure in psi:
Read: 110 psi
